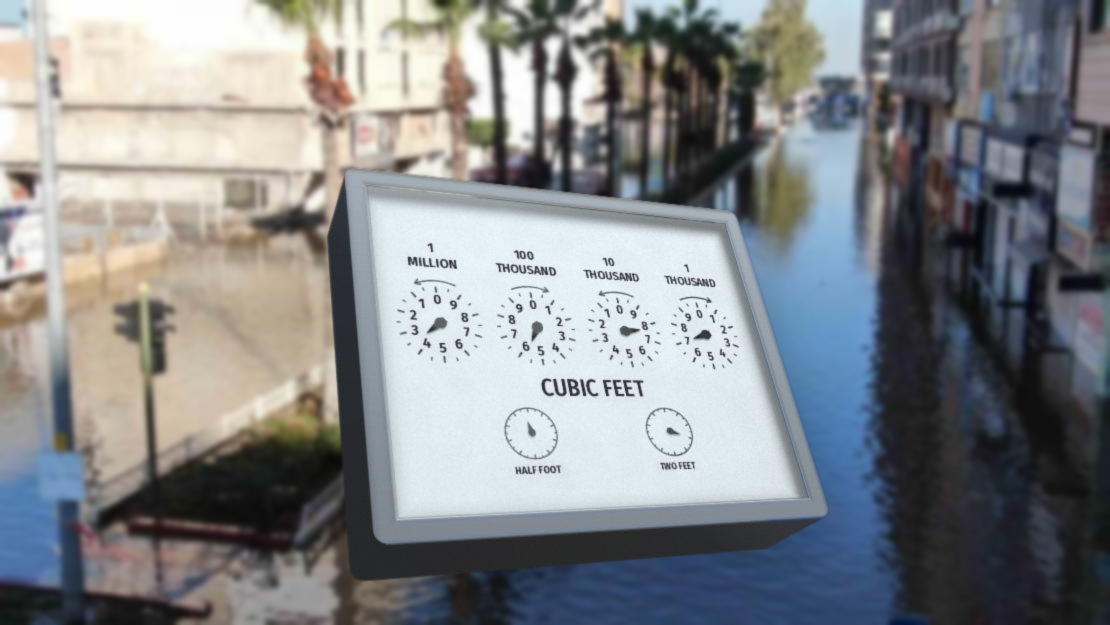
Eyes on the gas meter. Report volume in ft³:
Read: 357700 ft³
